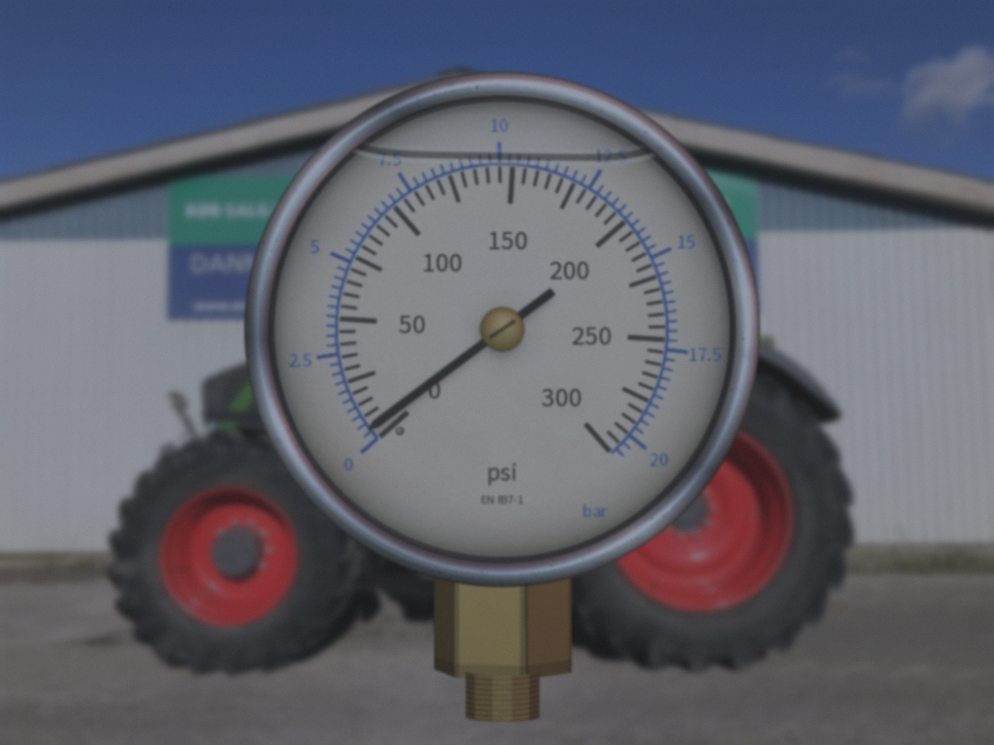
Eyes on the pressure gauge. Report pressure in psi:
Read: 5 psi
